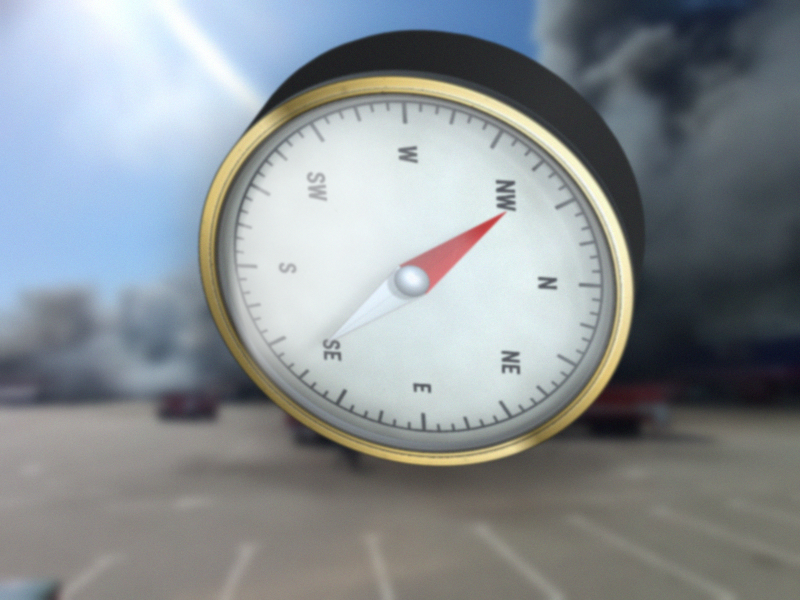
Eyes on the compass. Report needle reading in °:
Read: 320 °
